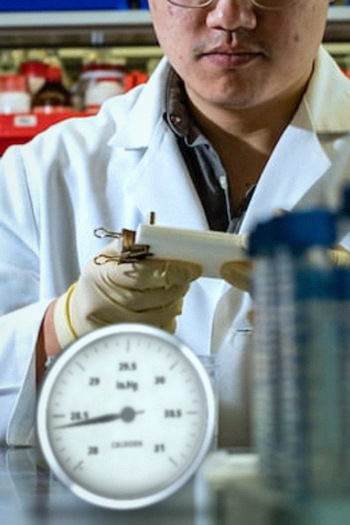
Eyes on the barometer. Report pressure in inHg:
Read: 28.4 inHg
